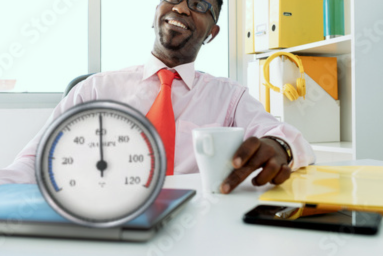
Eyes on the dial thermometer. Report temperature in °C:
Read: 60 °C
